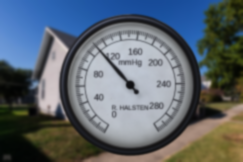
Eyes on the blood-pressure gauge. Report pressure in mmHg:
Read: 110 mmHg
